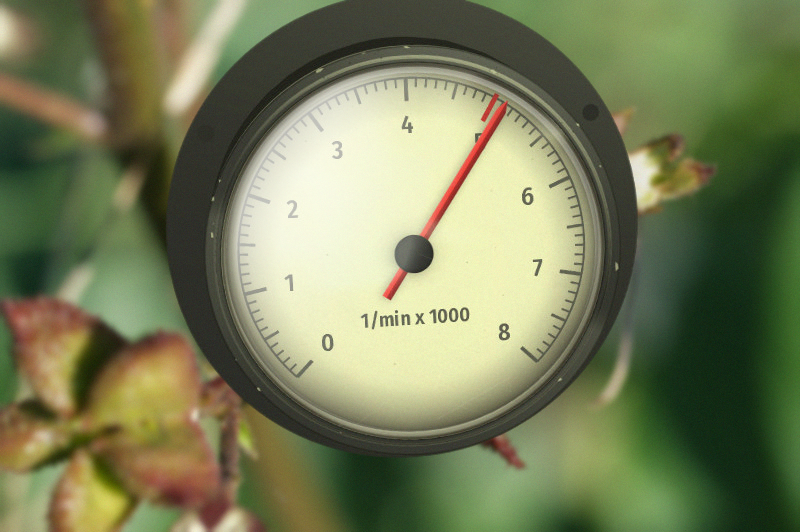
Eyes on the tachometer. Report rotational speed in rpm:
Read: 5000 rpm
